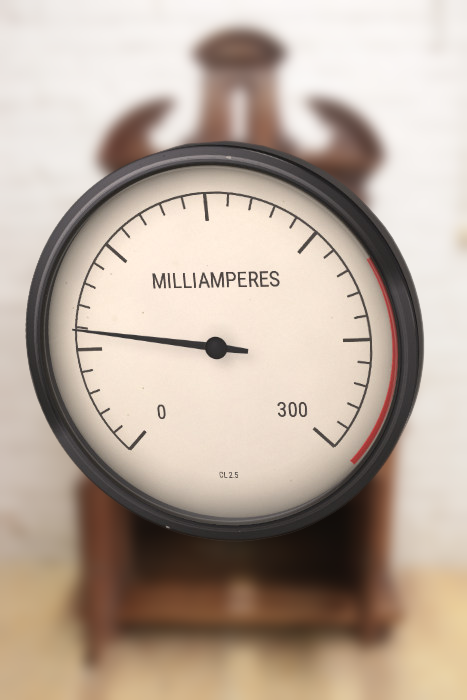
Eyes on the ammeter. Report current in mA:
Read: 60 mA
